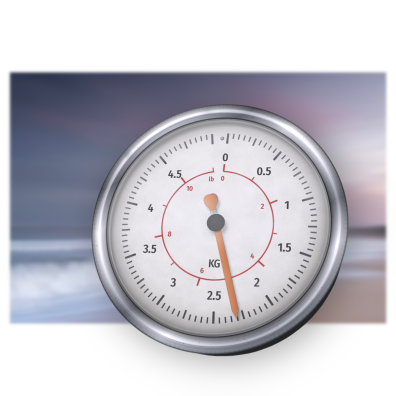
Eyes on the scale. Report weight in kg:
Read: 2.3 kg
